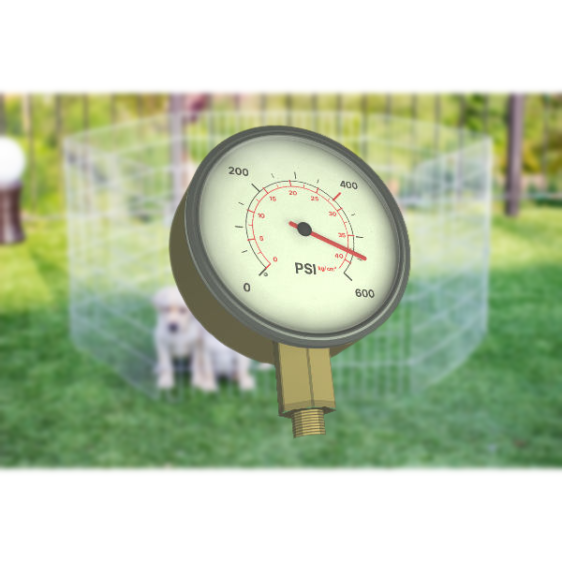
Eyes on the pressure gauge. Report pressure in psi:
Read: 550 psi
